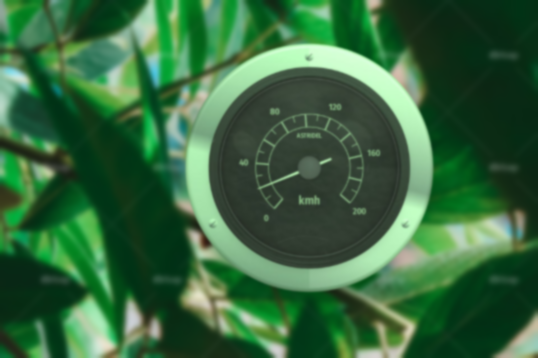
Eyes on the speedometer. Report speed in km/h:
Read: 20 km/h
